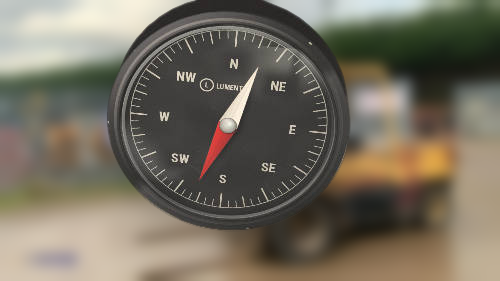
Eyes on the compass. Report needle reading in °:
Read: 200 °
